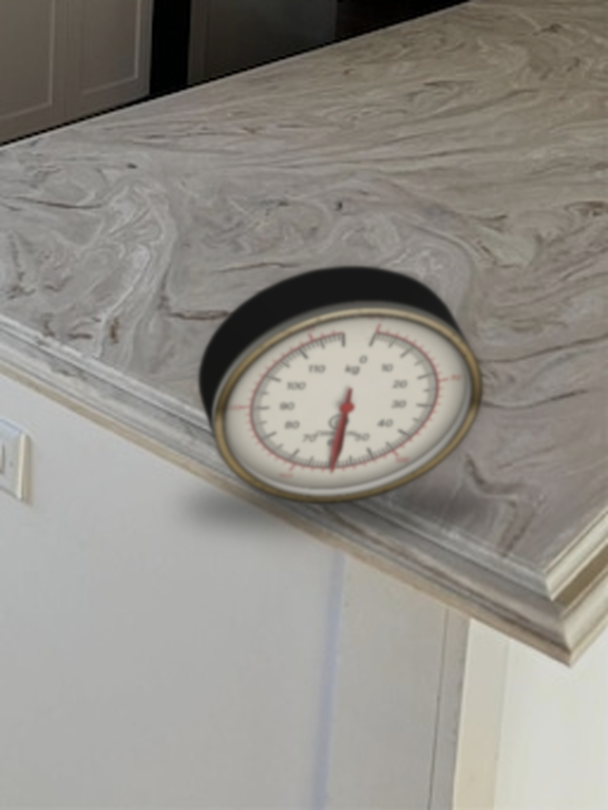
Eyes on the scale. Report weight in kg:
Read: 60 kg
